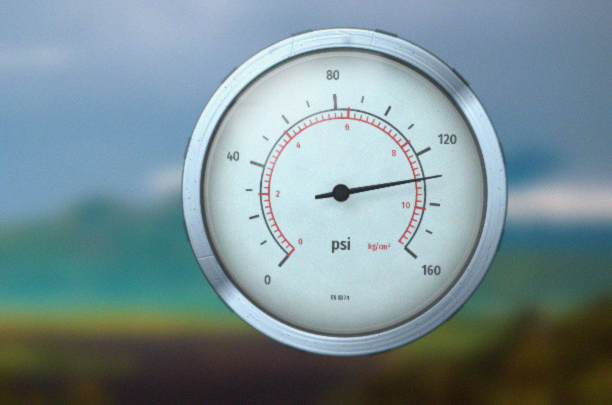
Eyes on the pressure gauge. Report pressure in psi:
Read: 130 psi
